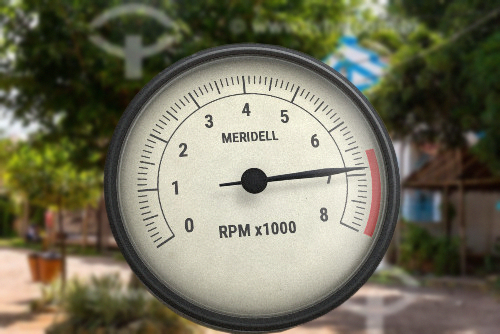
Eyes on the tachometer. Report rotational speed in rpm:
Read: 6900 rpm
